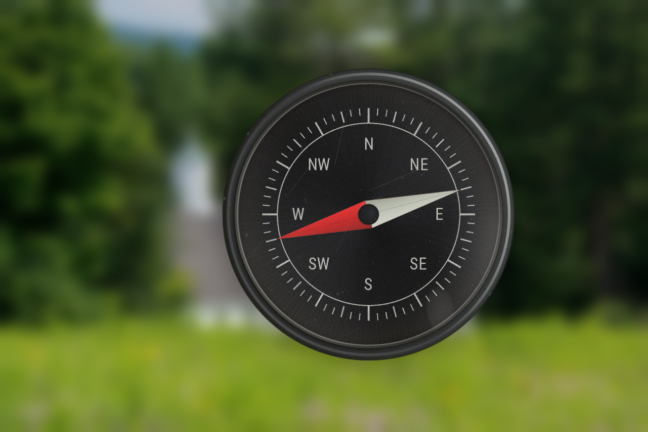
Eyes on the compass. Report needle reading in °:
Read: 255 °
